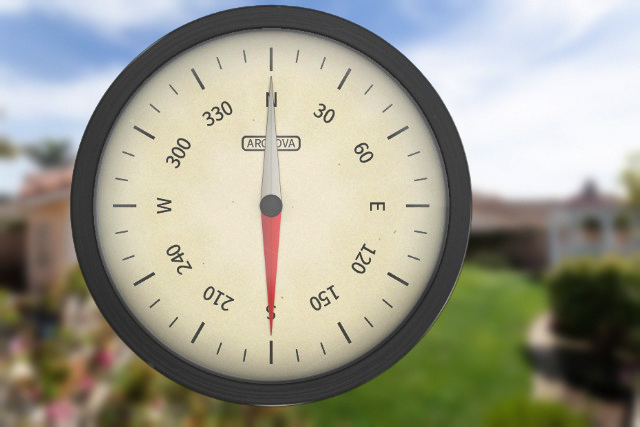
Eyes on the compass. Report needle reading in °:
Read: 180 °
